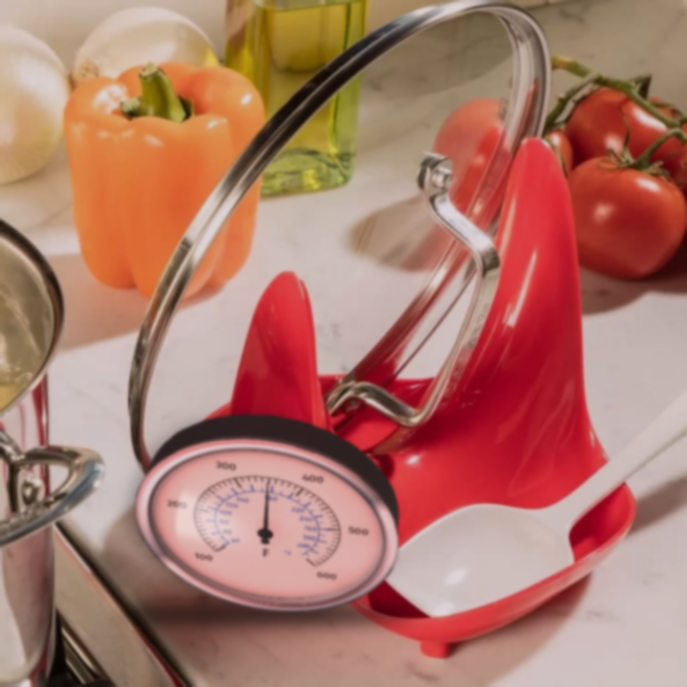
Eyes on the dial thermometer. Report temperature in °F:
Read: 350 °F
